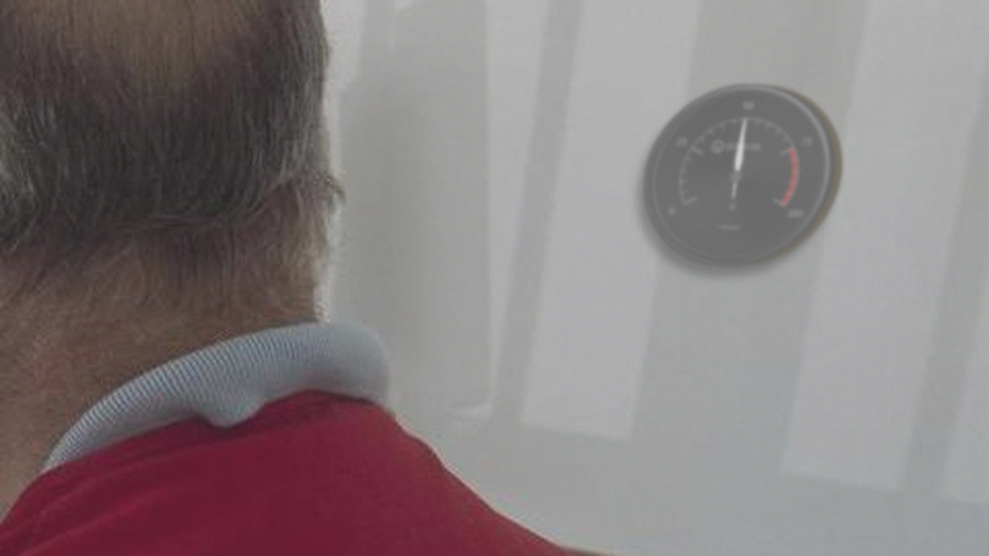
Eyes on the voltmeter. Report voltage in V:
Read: 50 V
